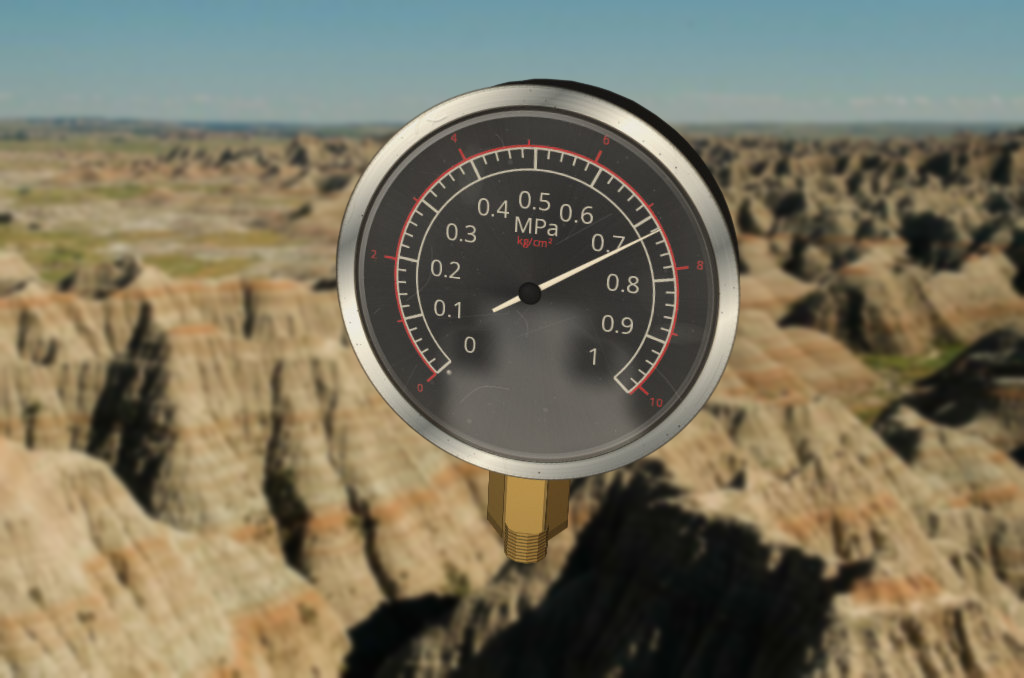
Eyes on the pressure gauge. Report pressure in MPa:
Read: 0.72 MPa
